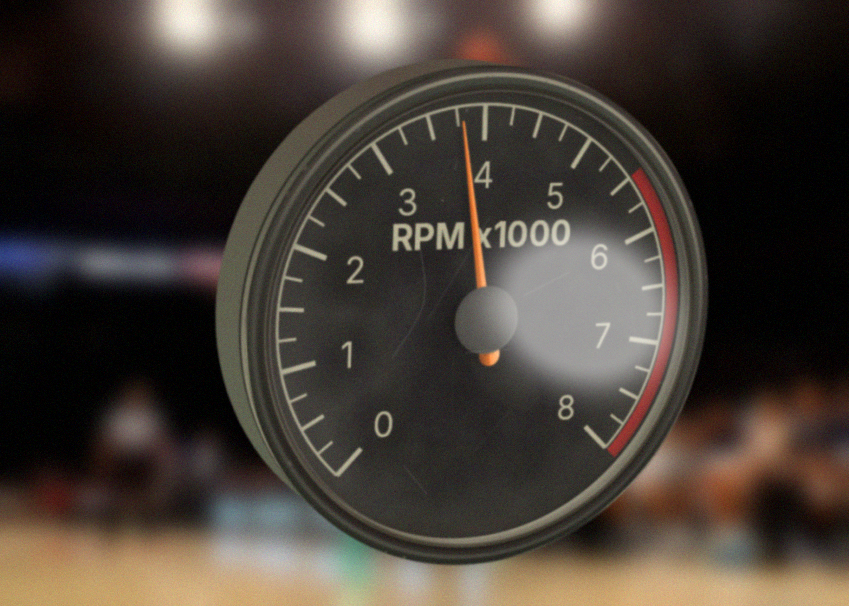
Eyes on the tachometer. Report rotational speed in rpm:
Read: 3750 rpm
